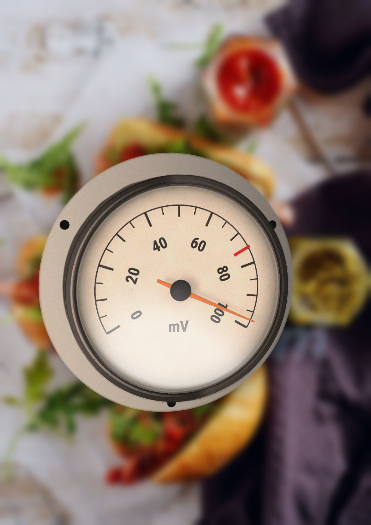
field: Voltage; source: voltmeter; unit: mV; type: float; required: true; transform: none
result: 97.5 mV
